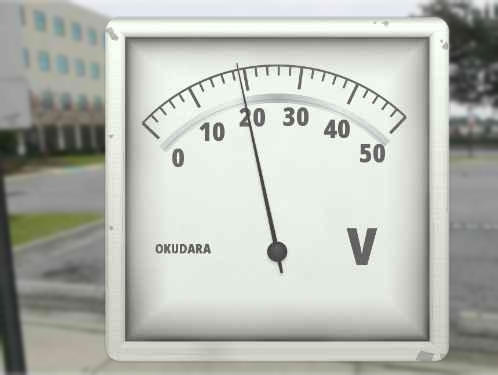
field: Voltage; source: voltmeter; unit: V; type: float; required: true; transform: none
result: 19 V
